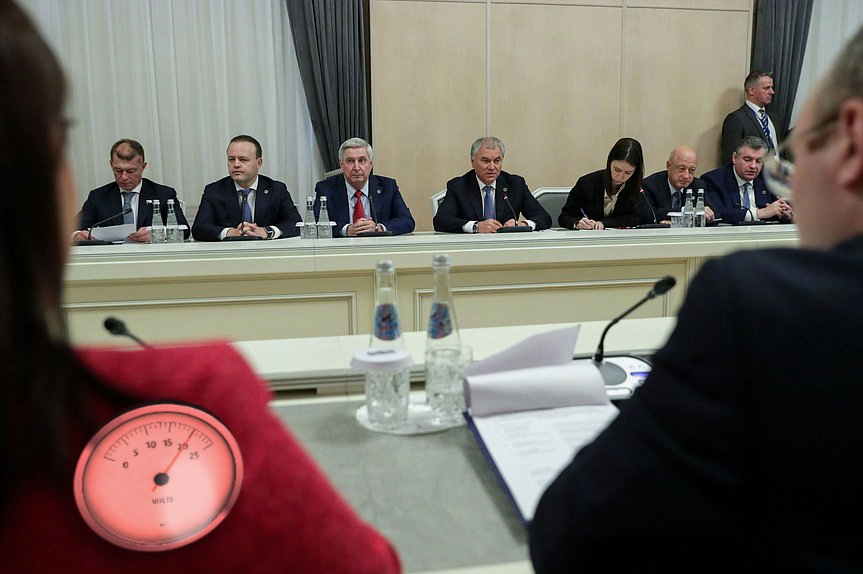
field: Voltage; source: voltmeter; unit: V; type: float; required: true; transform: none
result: 20 V
